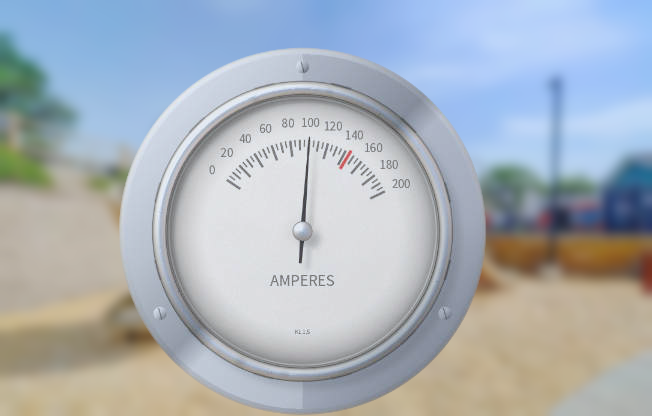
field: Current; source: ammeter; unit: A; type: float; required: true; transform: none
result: 100 A
